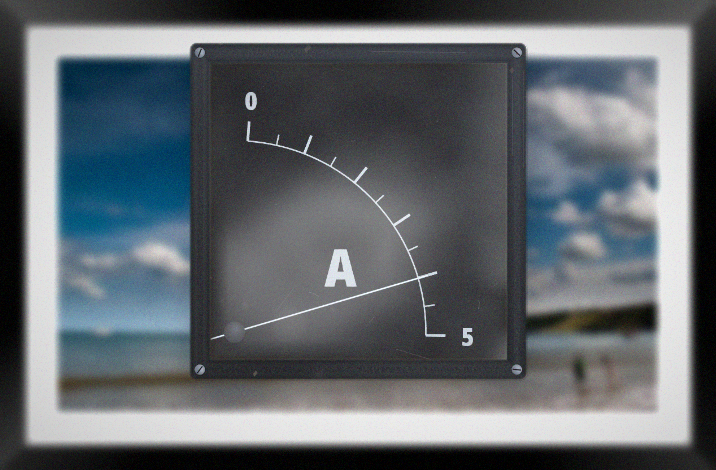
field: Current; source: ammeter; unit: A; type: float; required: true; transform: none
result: 4 A
